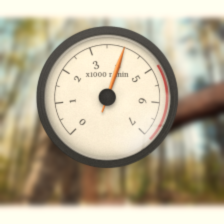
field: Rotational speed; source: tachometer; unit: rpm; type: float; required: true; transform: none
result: 4000 rpm
